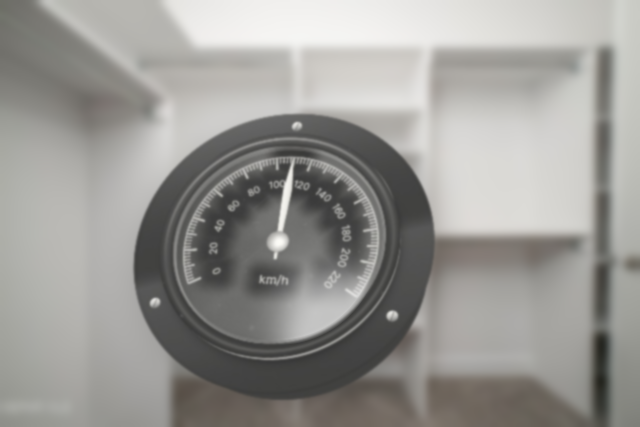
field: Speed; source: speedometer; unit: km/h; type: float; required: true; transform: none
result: 110 km/h
